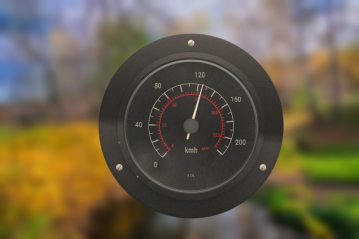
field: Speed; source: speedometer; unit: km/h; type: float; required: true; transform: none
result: 125 km/h
